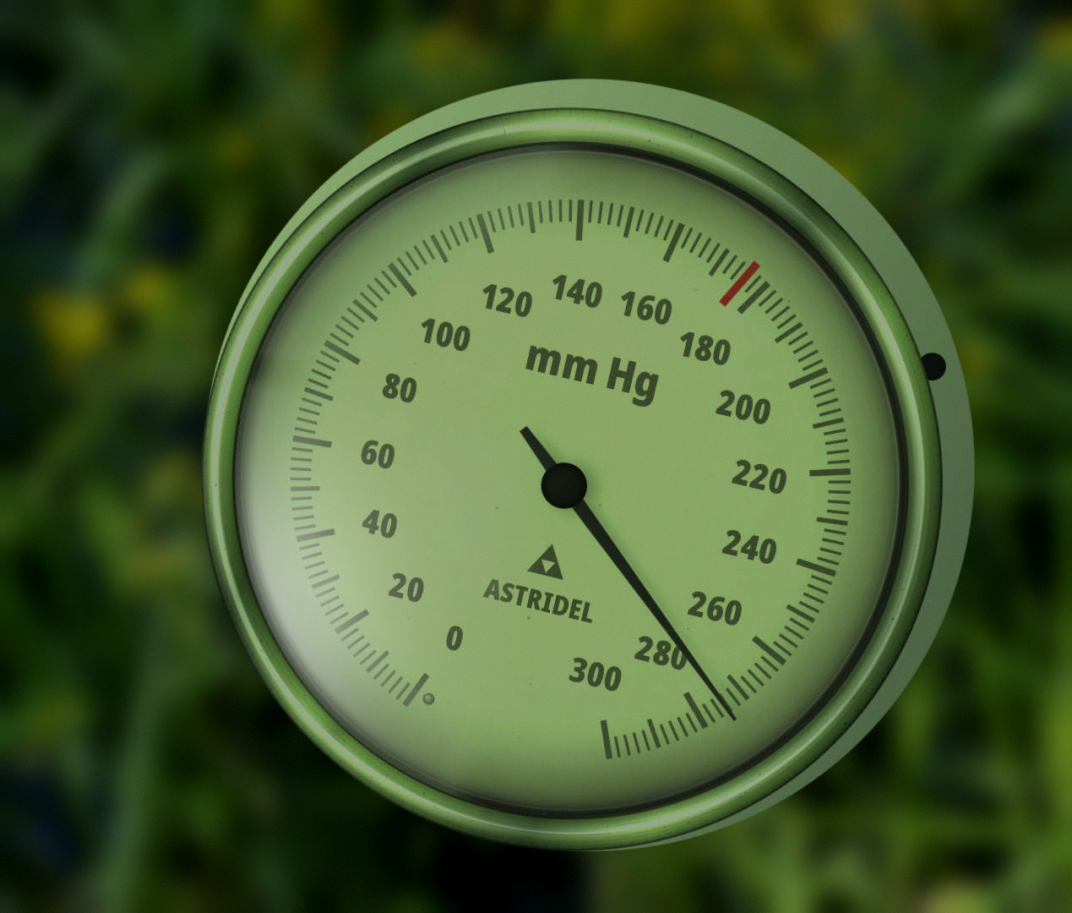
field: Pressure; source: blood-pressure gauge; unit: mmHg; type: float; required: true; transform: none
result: 274 mmHg
